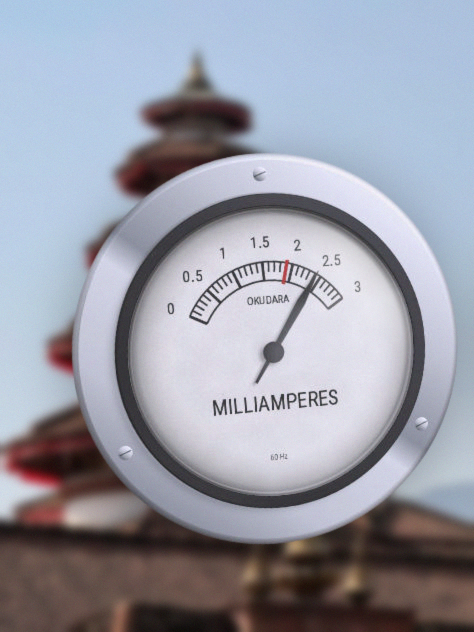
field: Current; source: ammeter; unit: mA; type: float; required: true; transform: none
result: 2.4 mA
